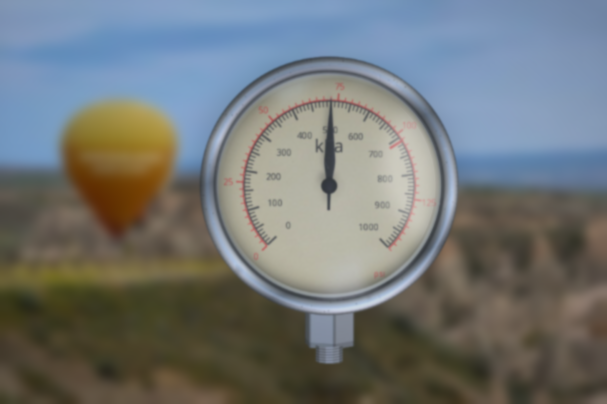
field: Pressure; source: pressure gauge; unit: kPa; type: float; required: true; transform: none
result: 500 kPa
